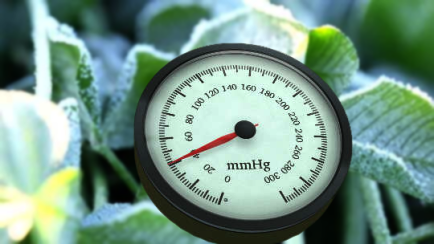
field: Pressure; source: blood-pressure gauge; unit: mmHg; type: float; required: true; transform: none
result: 40 mmHg
